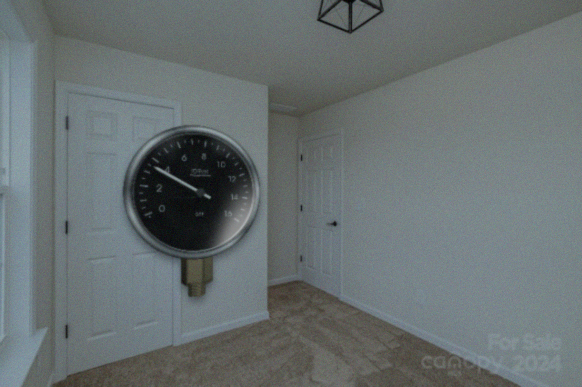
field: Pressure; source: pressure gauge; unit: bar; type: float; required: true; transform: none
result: 3.5 bar
